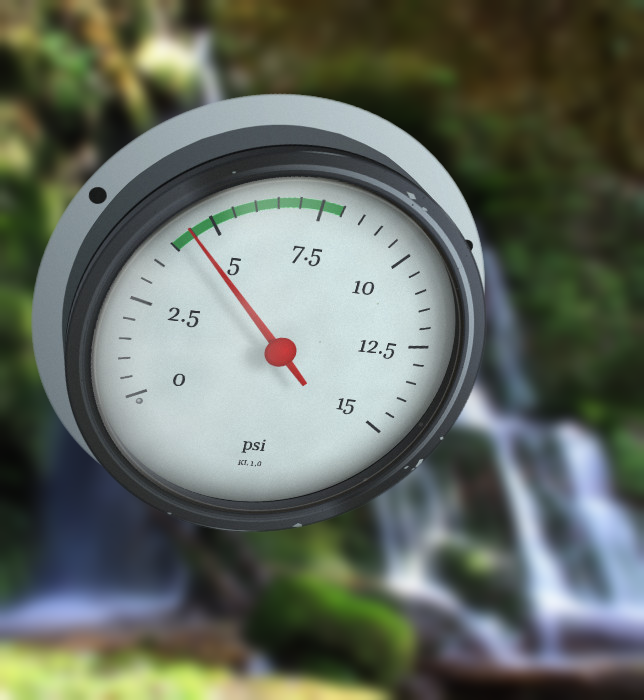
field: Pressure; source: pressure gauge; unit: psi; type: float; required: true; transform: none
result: 4.5 psi
